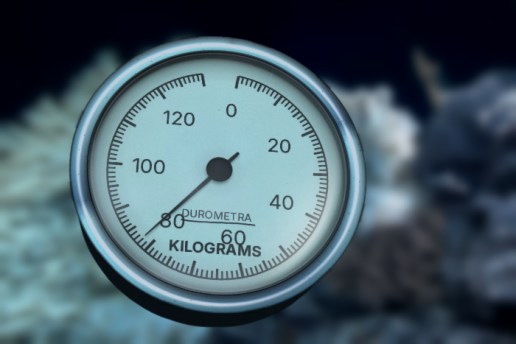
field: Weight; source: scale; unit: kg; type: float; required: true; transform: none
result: 82 kg
